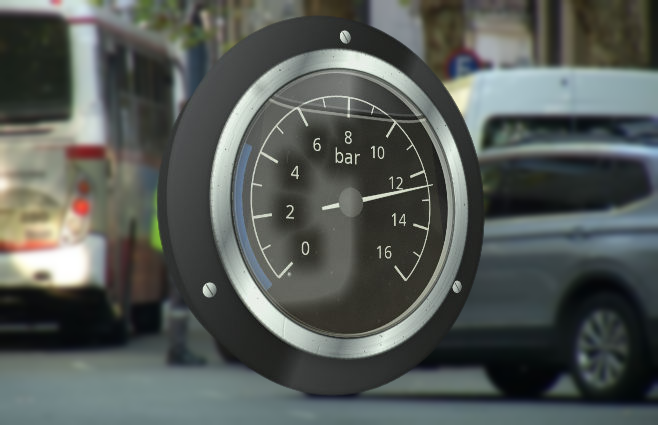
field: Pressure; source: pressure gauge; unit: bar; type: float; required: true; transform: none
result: 12.5 bar
